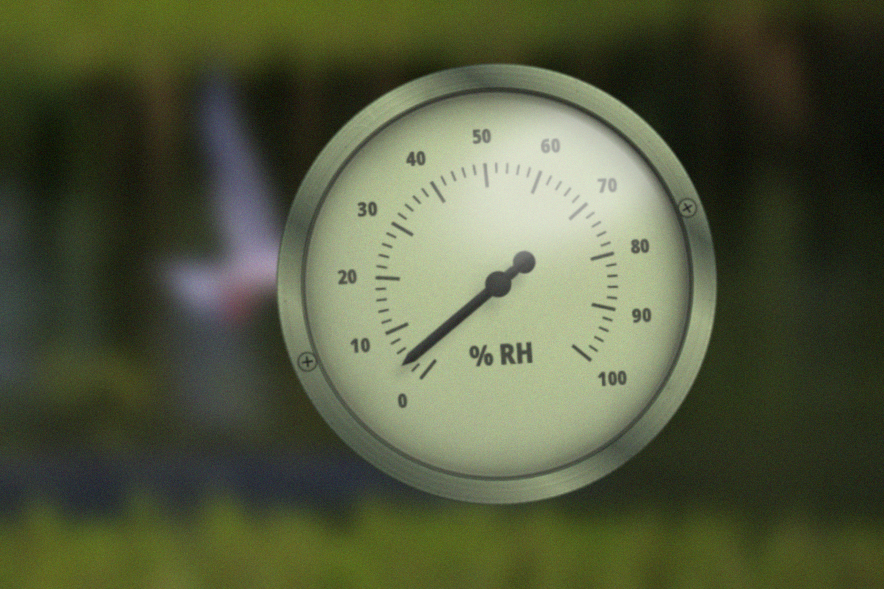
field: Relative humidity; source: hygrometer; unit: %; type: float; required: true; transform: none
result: 4 %
